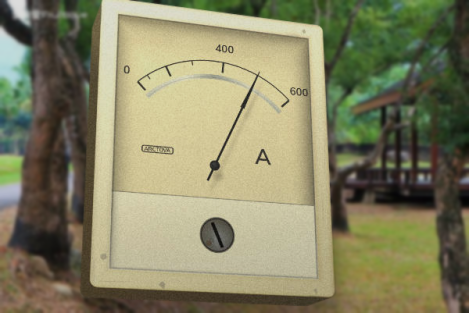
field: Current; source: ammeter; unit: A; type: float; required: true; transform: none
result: 500 A
